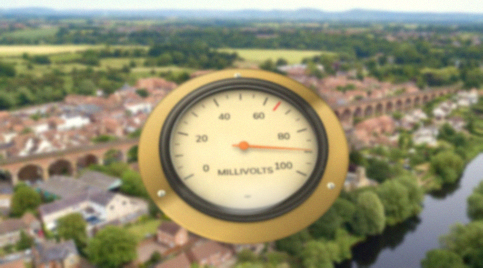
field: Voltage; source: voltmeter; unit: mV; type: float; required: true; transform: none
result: 90 mV
